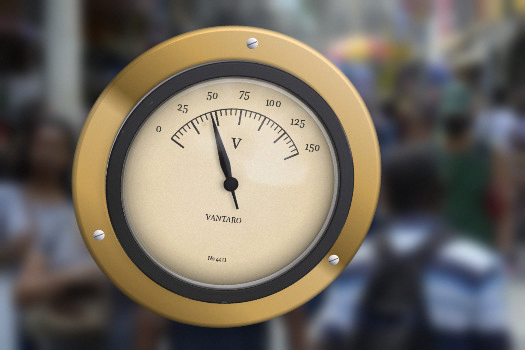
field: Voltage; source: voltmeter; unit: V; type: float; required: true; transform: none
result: 45 V
